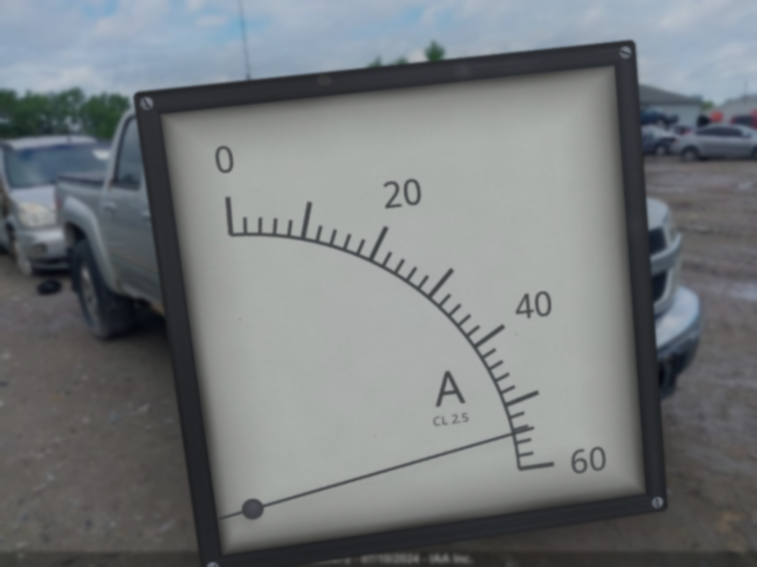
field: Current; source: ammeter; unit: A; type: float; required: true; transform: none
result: 54 A
